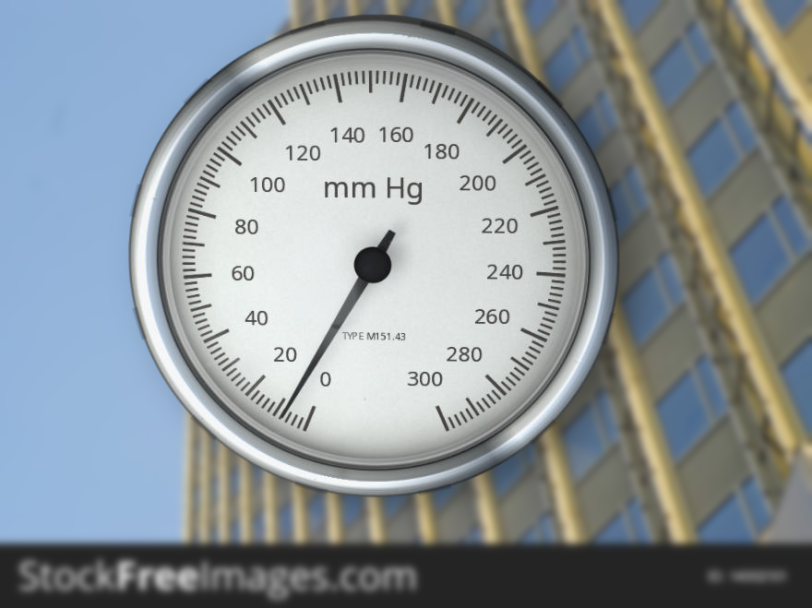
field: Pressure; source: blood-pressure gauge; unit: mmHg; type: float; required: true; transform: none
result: 8 mmHg
